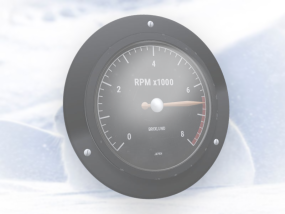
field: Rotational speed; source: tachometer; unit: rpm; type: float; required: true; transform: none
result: 6600 rpm
